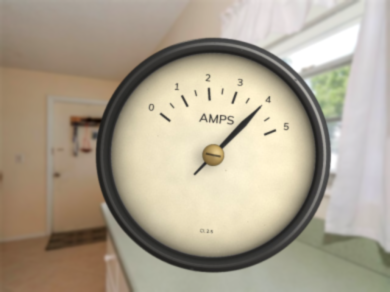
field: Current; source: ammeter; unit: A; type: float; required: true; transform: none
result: 4 A
